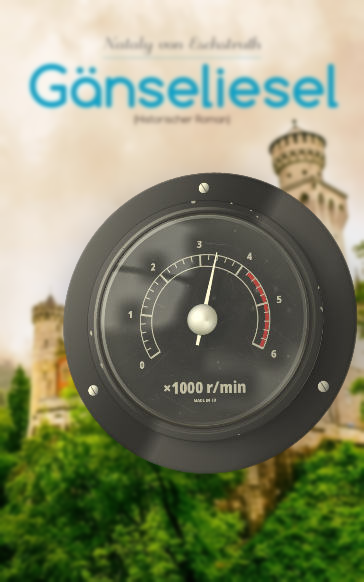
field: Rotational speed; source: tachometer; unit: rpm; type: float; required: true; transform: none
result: 3400 rpm
